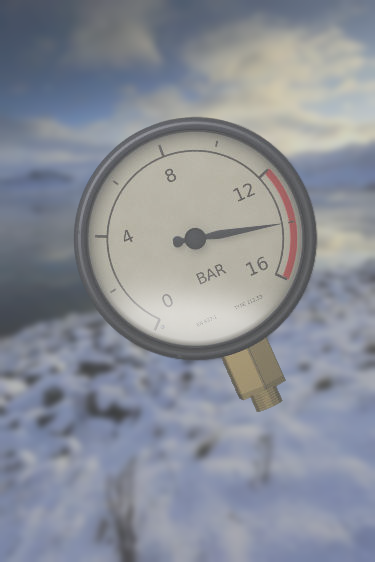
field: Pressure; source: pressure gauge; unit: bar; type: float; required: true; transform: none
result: 14 bar
